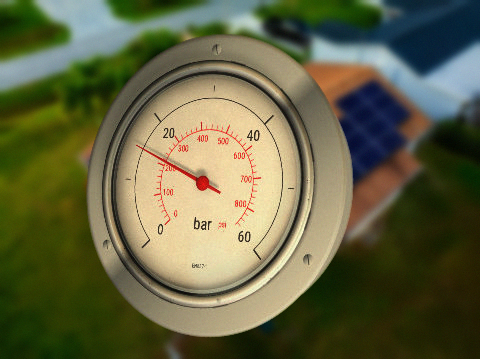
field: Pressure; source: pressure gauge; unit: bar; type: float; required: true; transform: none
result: 15 bar
